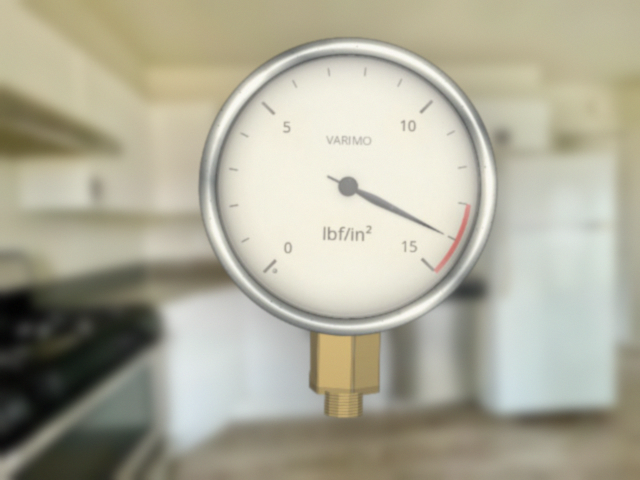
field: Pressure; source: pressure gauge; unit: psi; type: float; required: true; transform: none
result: 14 psi
